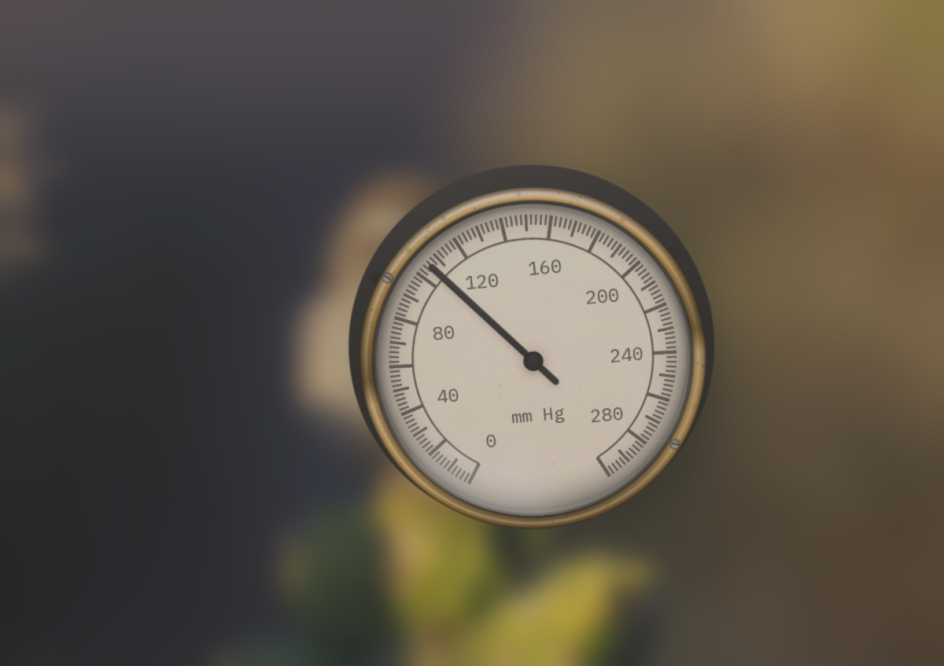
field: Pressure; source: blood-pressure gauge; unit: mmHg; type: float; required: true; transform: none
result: 106 mmHg
